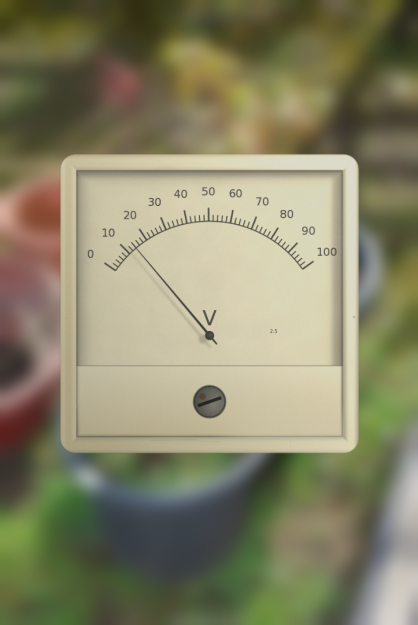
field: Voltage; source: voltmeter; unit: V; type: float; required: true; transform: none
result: 14 V
